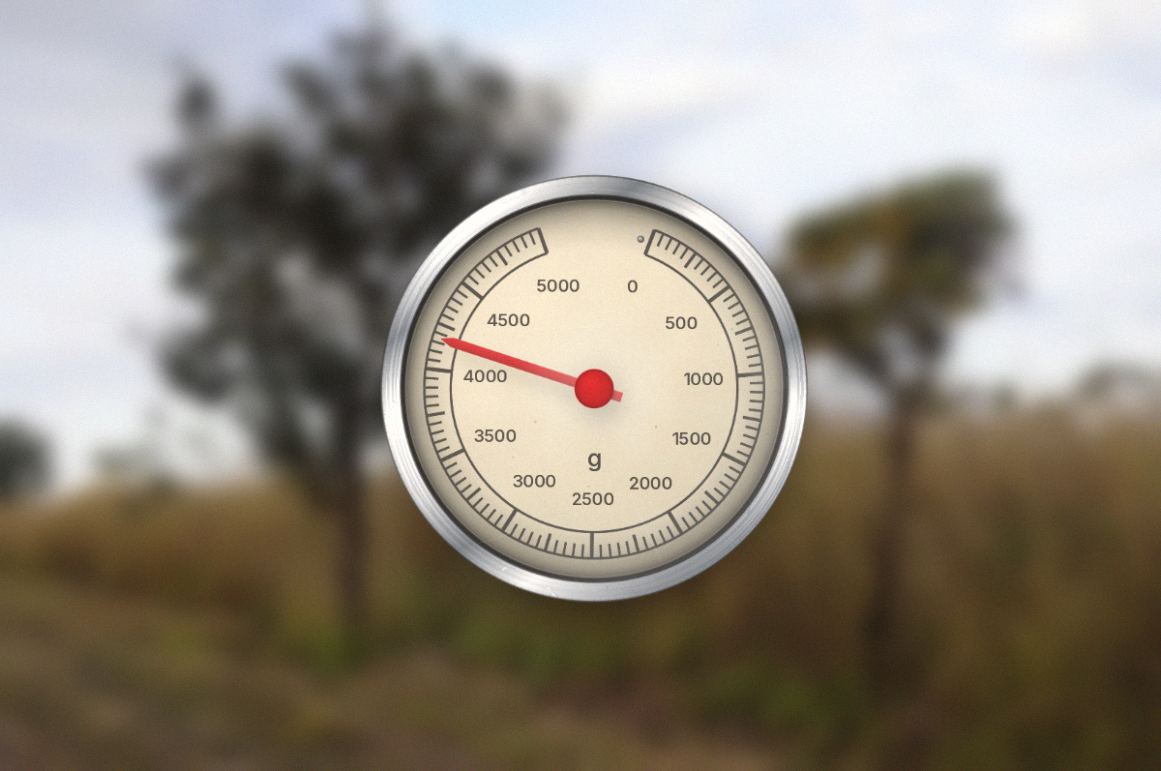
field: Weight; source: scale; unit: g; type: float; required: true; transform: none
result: 4175 g
